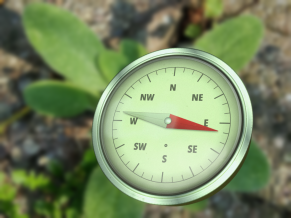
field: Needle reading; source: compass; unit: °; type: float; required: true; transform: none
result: 100 °
